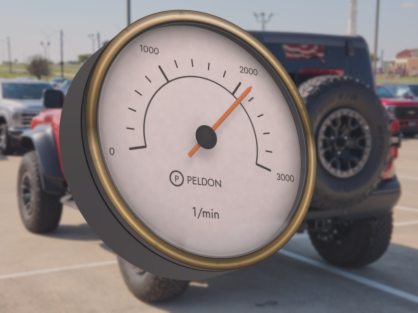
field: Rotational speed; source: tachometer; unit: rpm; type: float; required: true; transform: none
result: 2100 rpm
